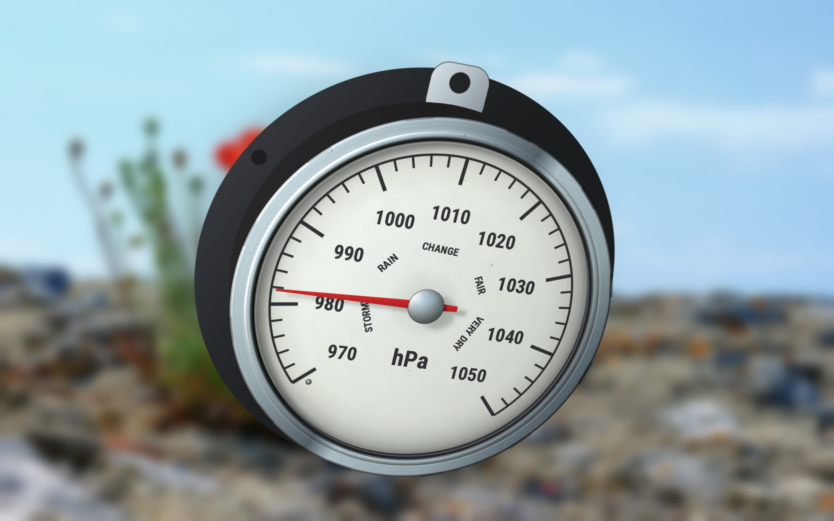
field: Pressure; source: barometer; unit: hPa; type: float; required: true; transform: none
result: 982 hPa
